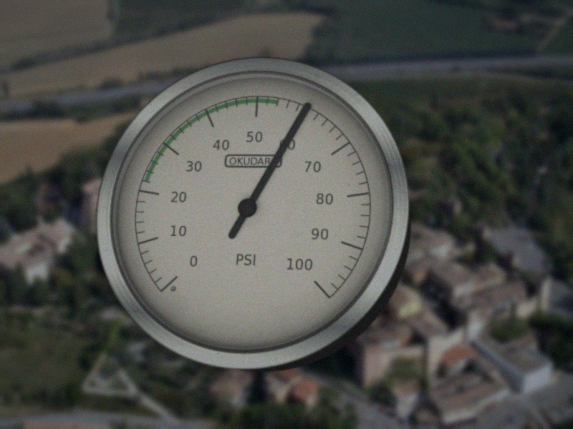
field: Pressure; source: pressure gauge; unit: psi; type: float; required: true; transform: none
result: 60 psi
